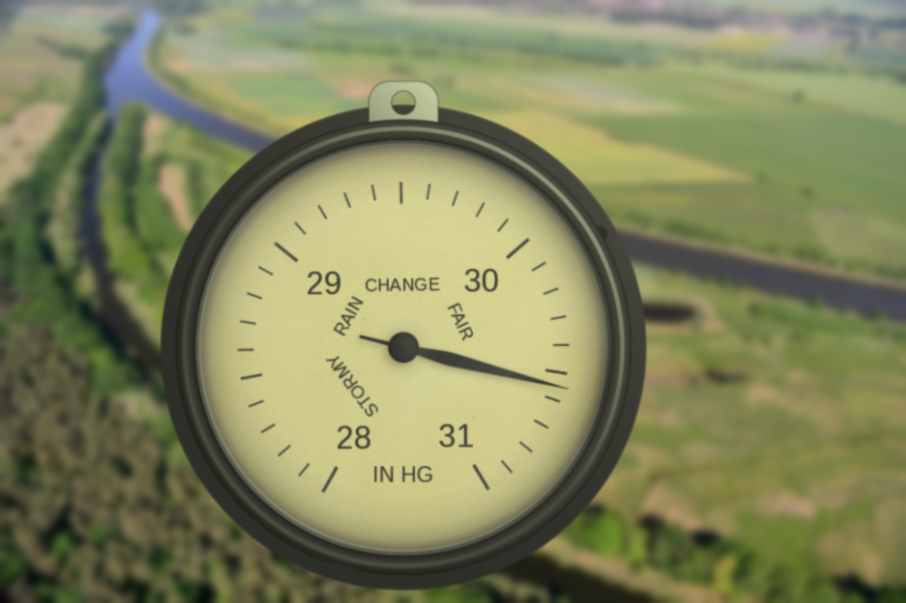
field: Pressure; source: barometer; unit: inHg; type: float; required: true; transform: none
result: 30.55 inHg
